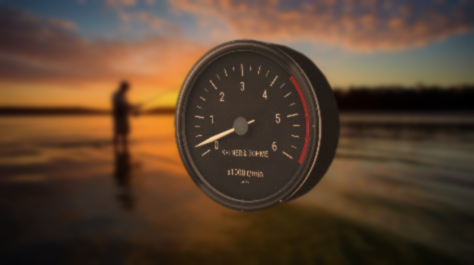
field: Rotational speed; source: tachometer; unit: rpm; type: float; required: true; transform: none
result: 250 rpm
